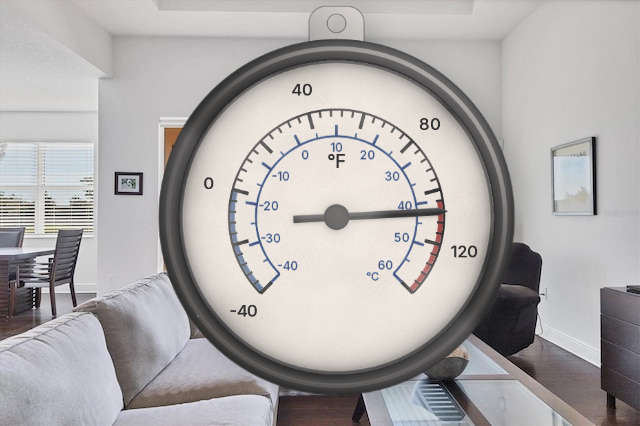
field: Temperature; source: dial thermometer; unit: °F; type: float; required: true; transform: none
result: 108 °F
